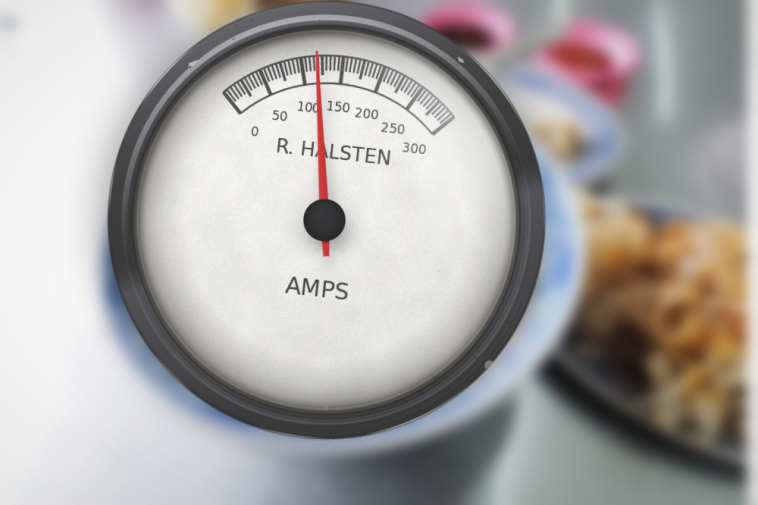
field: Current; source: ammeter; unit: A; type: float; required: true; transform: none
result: 120 A
